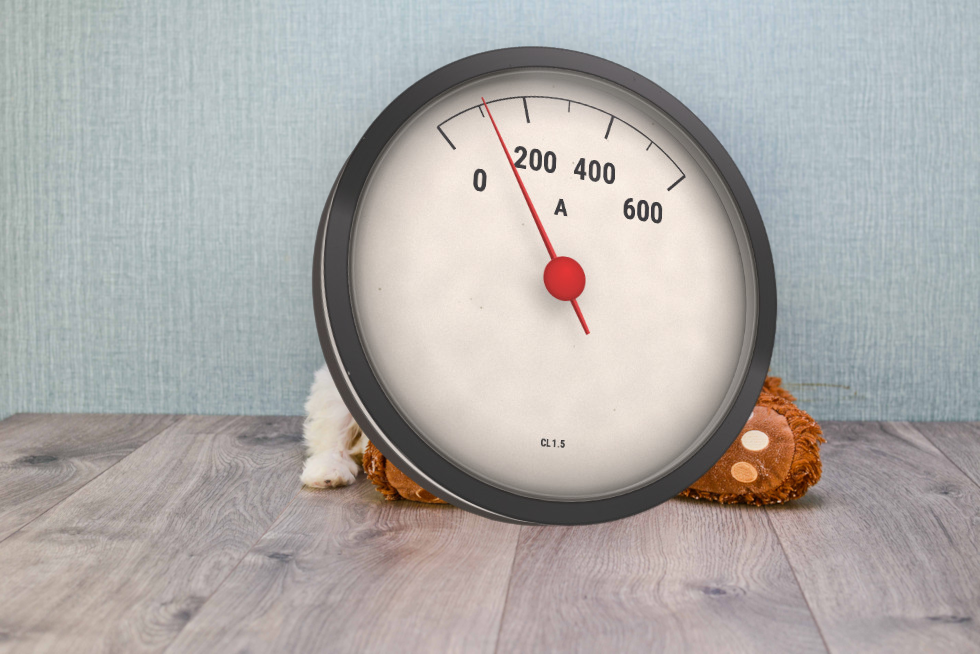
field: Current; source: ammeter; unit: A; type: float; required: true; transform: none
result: 100 A
